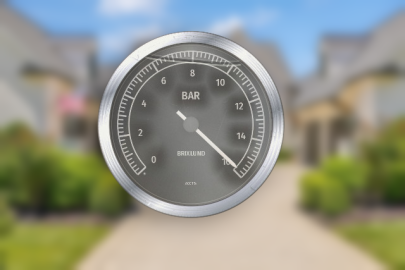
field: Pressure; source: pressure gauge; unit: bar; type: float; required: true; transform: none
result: 15.8 bar
